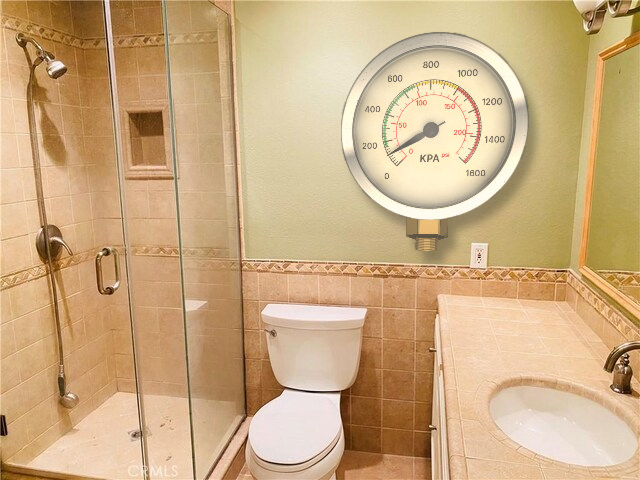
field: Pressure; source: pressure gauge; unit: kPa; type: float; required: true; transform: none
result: 100 kPa
